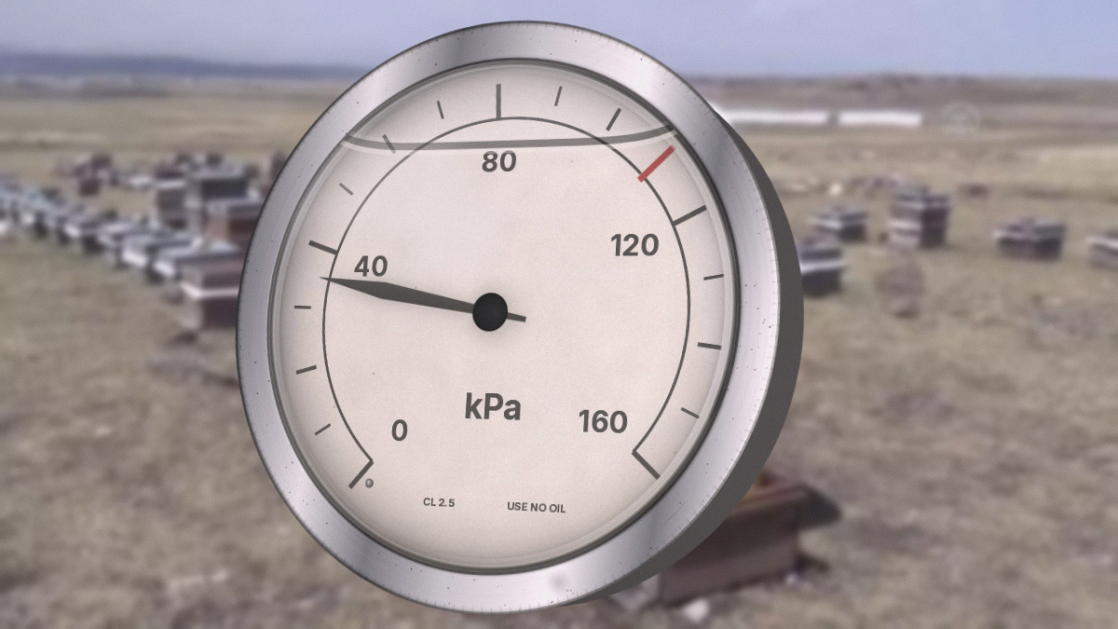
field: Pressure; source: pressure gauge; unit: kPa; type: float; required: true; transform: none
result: 35 kPa
